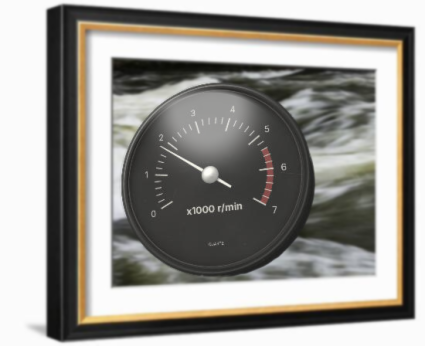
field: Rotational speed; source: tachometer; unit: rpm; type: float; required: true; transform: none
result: 1800 rpm
